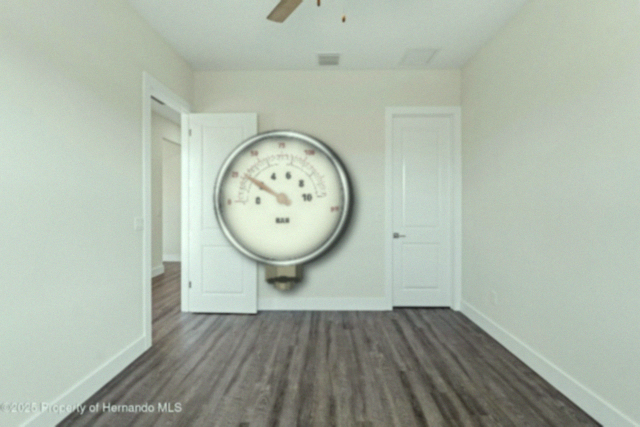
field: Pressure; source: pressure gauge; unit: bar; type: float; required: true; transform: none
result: 2 bar
